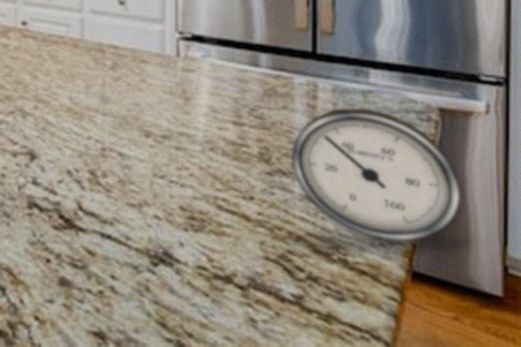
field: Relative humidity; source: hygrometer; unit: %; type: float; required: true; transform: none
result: 35 %
